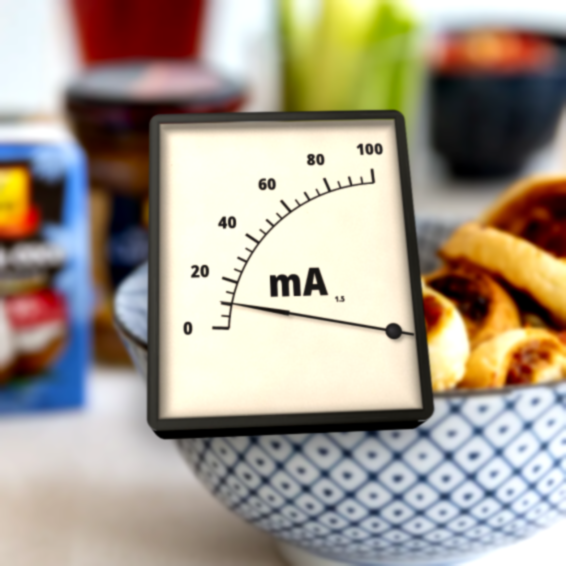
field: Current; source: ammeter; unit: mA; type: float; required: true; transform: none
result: 10 mA
